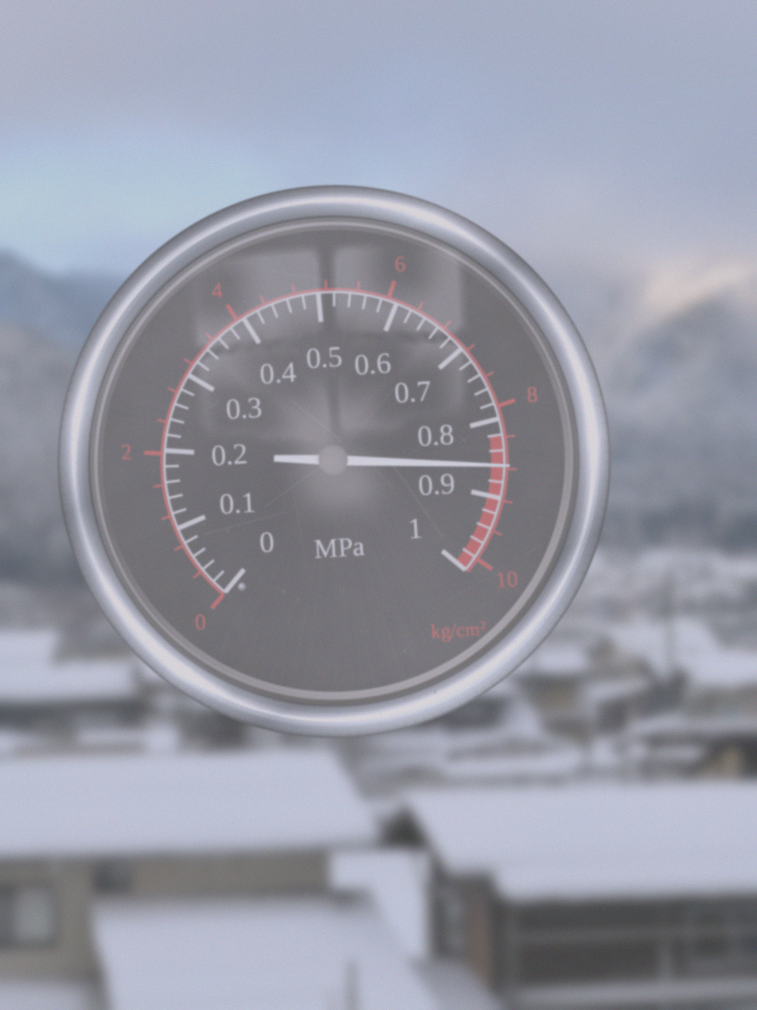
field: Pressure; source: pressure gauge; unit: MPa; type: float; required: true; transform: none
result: 0.86 MPa
